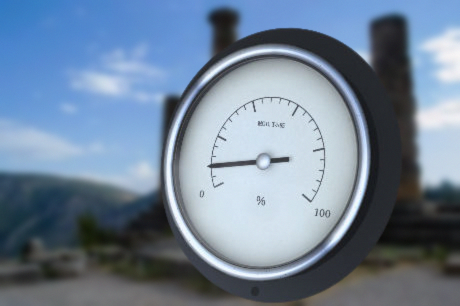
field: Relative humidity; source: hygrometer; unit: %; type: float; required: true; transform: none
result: 8 %
